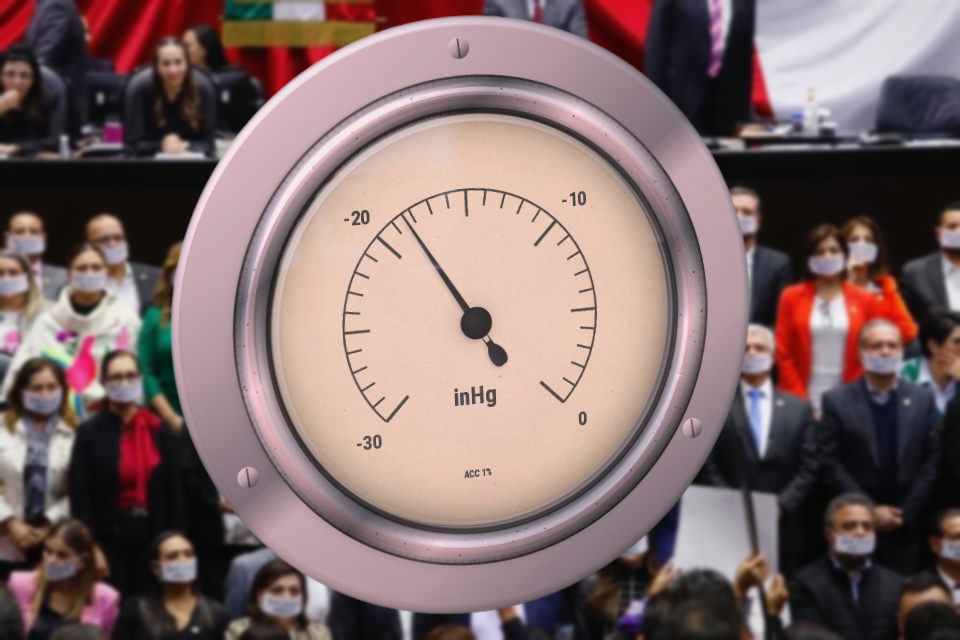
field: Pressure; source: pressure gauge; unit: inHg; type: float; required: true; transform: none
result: -18.5 inHg
